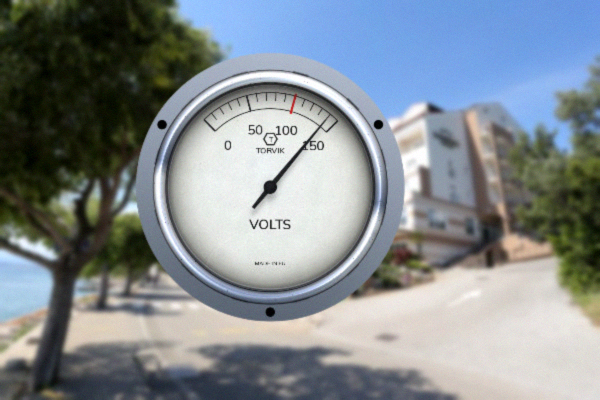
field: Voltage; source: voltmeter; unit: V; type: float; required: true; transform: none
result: 140 V
